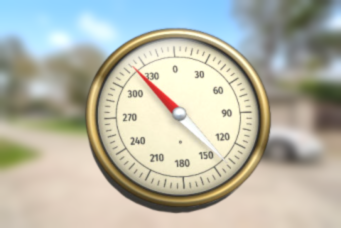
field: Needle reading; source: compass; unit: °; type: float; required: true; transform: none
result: 320 °
